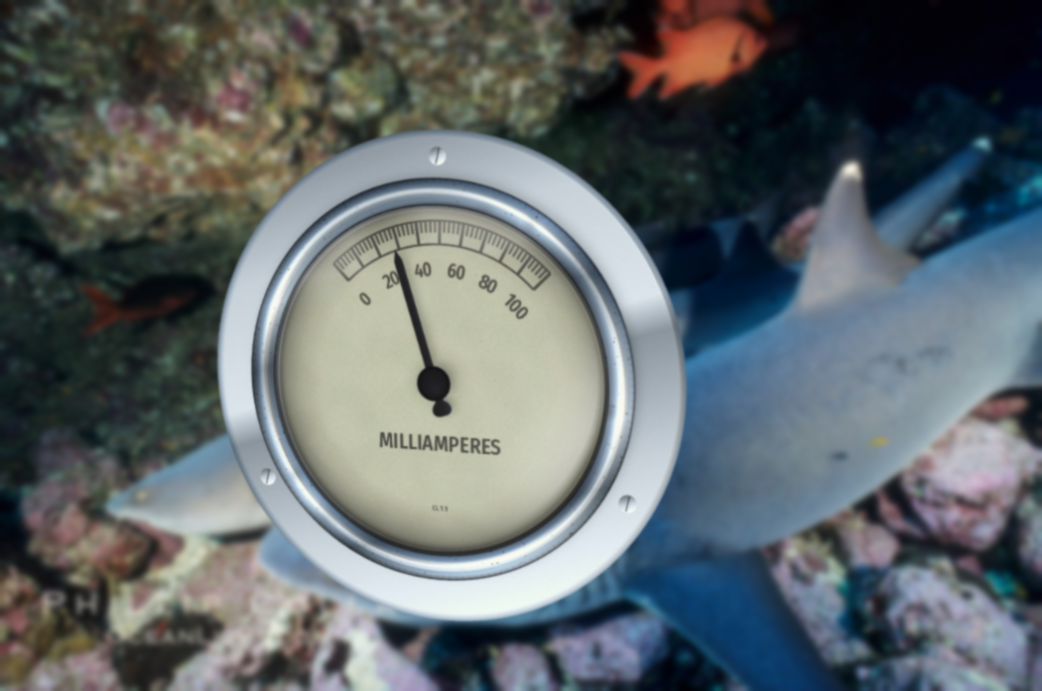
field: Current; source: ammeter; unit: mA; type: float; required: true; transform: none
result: 30 mA
